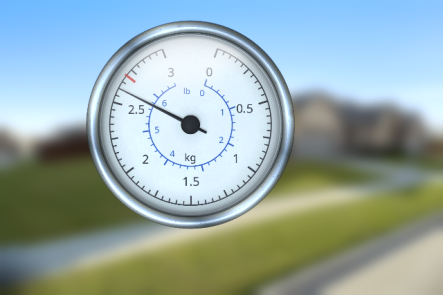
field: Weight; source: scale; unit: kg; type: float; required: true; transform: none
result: 2.6 kg
